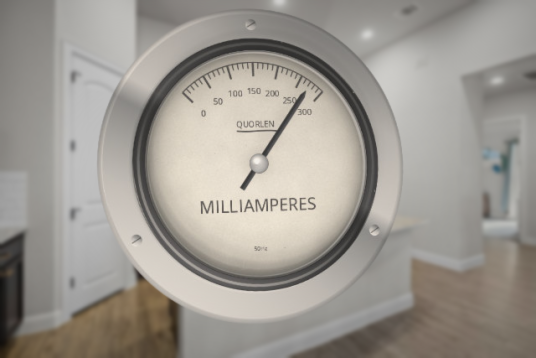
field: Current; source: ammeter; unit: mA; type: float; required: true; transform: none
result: 270 mA
